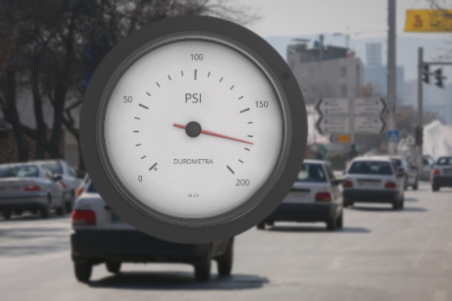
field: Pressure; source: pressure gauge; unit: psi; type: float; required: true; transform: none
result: 175 psi
